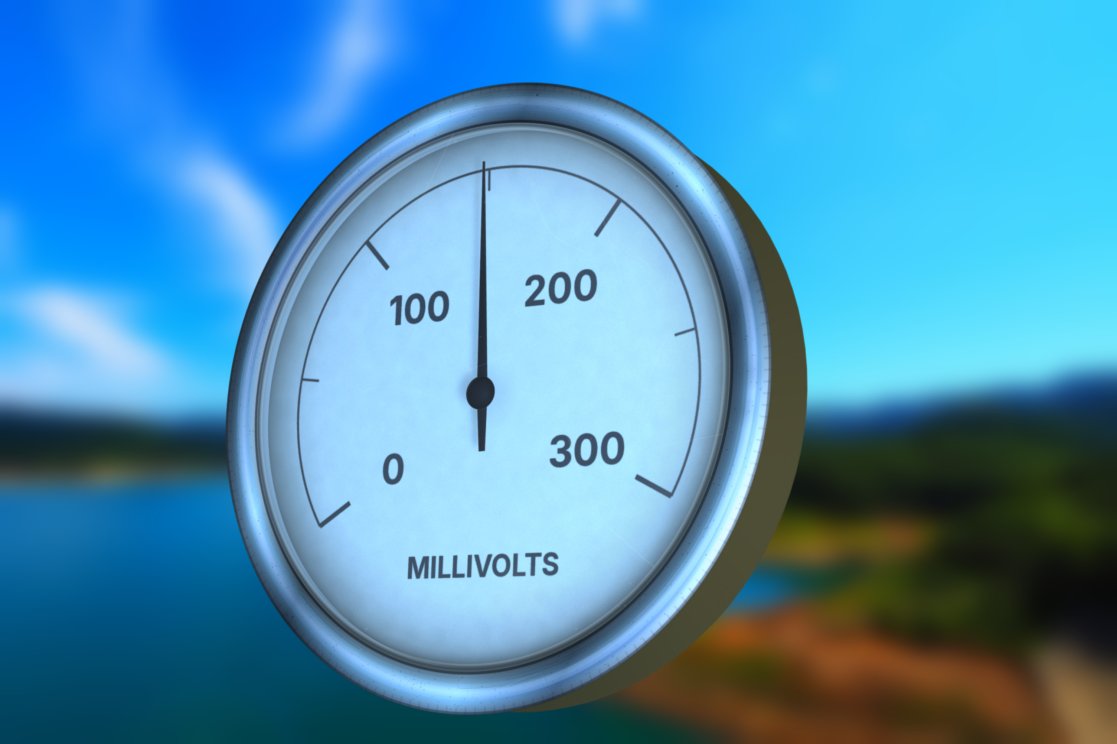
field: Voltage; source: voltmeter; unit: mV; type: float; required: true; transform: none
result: 150 mV
